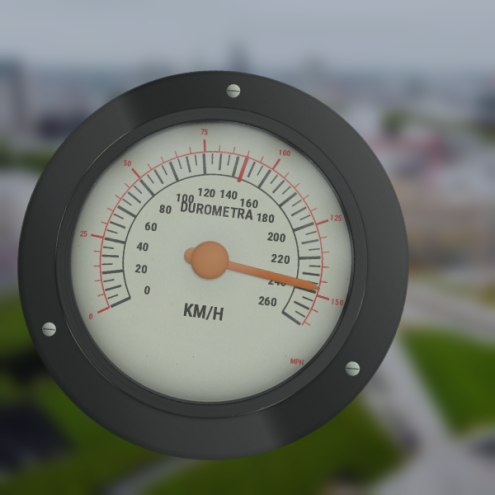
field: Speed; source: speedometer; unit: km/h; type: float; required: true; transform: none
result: 237.5 km/h
